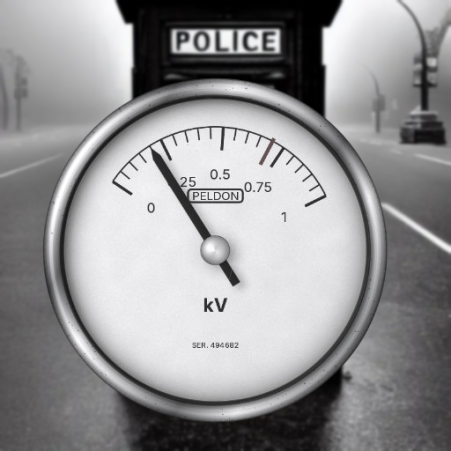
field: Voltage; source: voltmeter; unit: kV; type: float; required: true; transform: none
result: 0.2 kV
